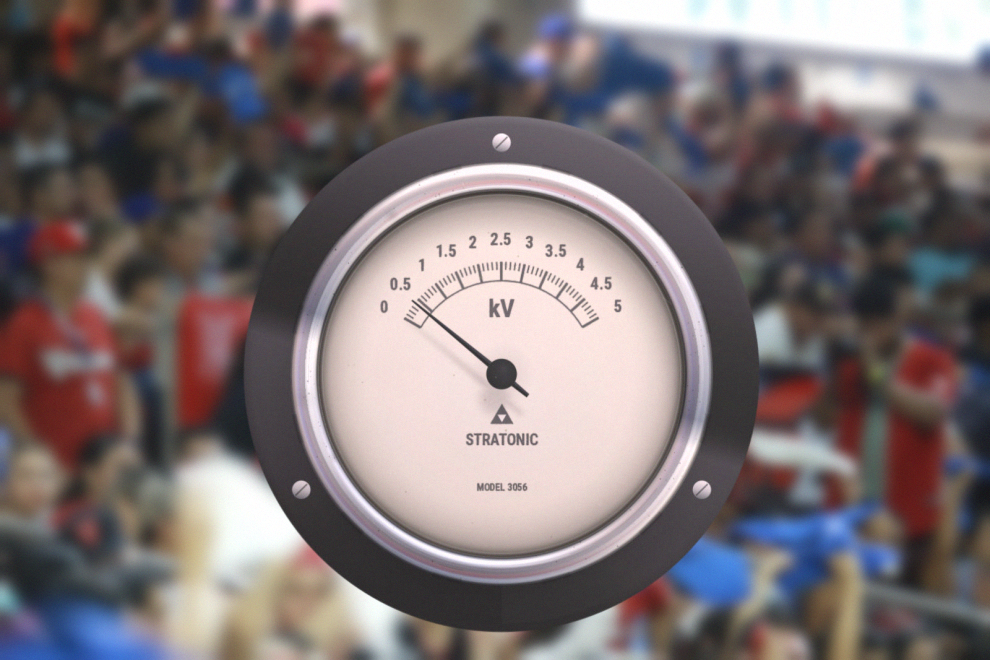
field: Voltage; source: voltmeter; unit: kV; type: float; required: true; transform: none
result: 0.4 kV
